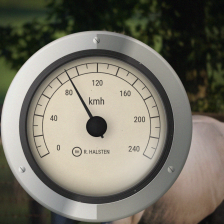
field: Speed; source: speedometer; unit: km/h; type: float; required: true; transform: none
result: 90 km/h
